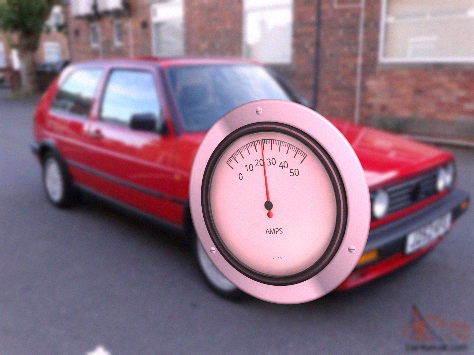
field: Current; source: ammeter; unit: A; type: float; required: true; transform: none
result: 25 A
